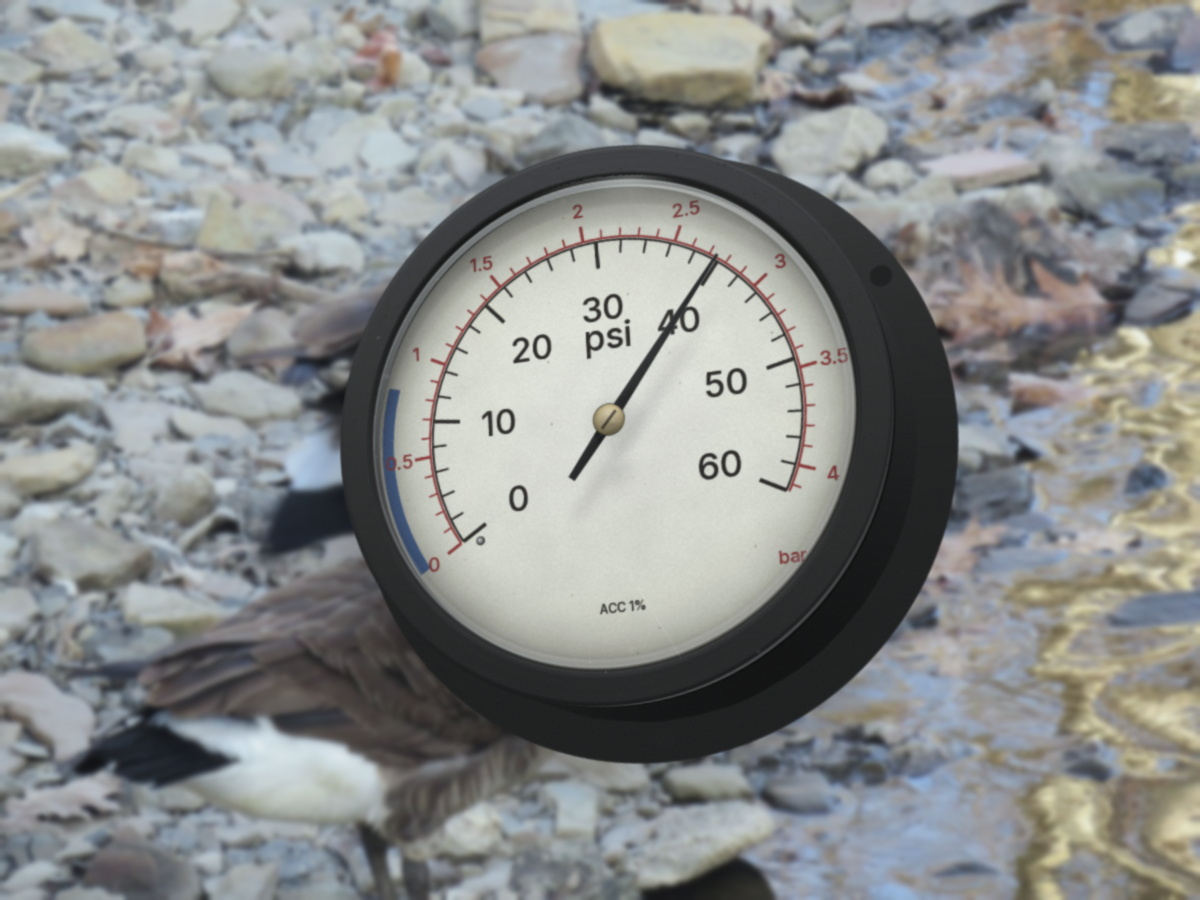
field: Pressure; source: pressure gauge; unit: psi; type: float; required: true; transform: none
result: 40 psi
